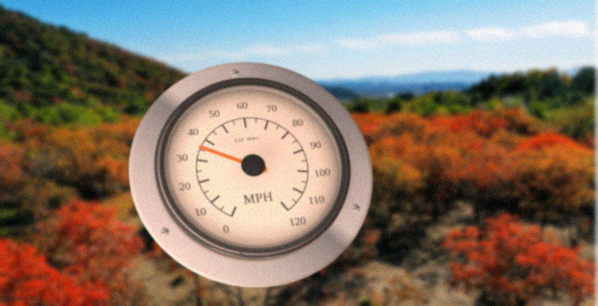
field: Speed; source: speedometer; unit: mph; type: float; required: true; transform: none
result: 35 mph
